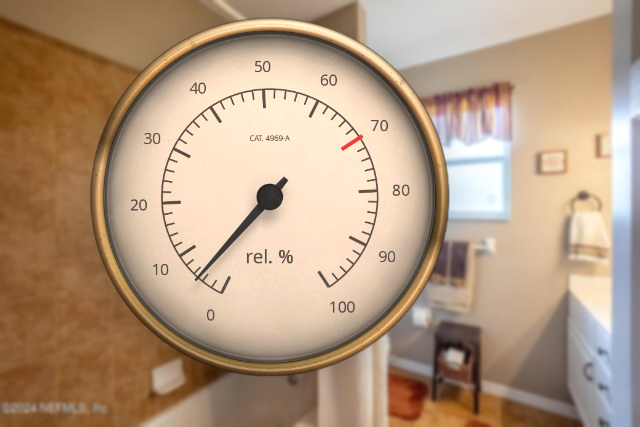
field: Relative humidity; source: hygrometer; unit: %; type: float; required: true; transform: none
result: 5 %
